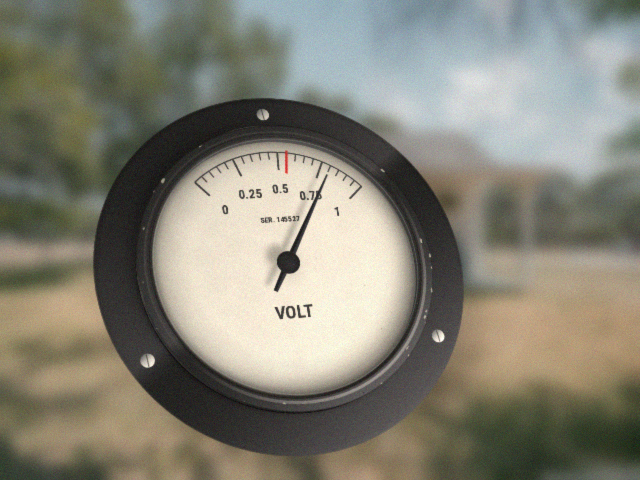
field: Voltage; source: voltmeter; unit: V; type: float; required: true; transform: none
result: 0.8 V
